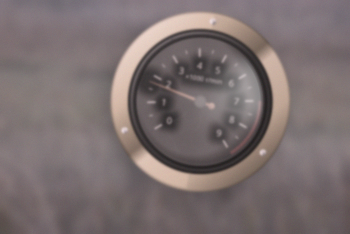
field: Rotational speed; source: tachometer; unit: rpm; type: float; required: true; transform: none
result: 1750 rpm
